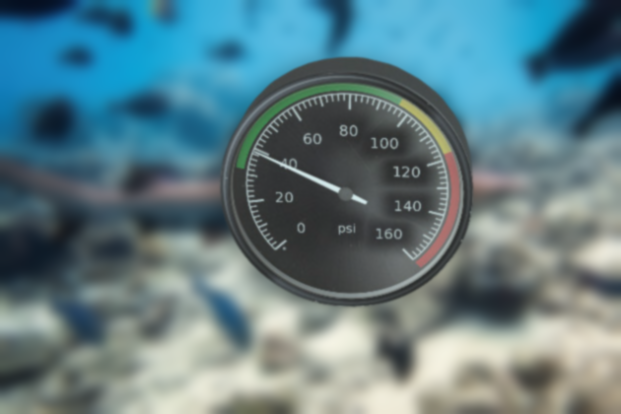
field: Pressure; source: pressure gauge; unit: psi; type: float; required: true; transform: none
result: 40 psi
